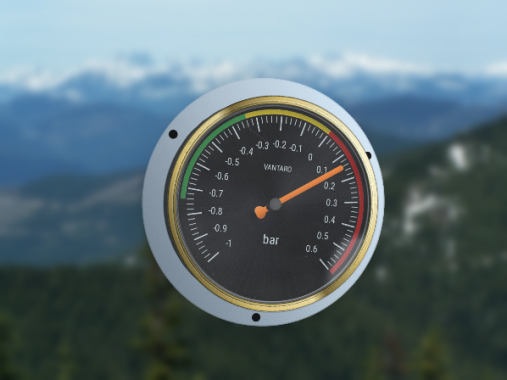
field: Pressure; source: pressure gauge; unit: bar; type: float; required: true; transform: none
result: 0.14 bar
